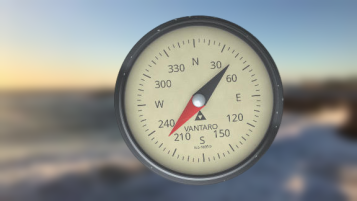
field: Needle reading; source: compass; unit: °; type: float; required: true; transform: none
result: 225 °
